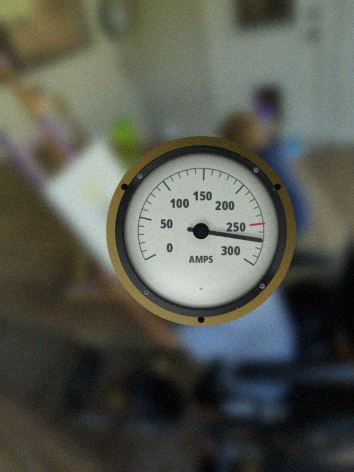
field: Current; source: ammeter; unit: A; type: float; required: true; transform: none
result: 270 A
